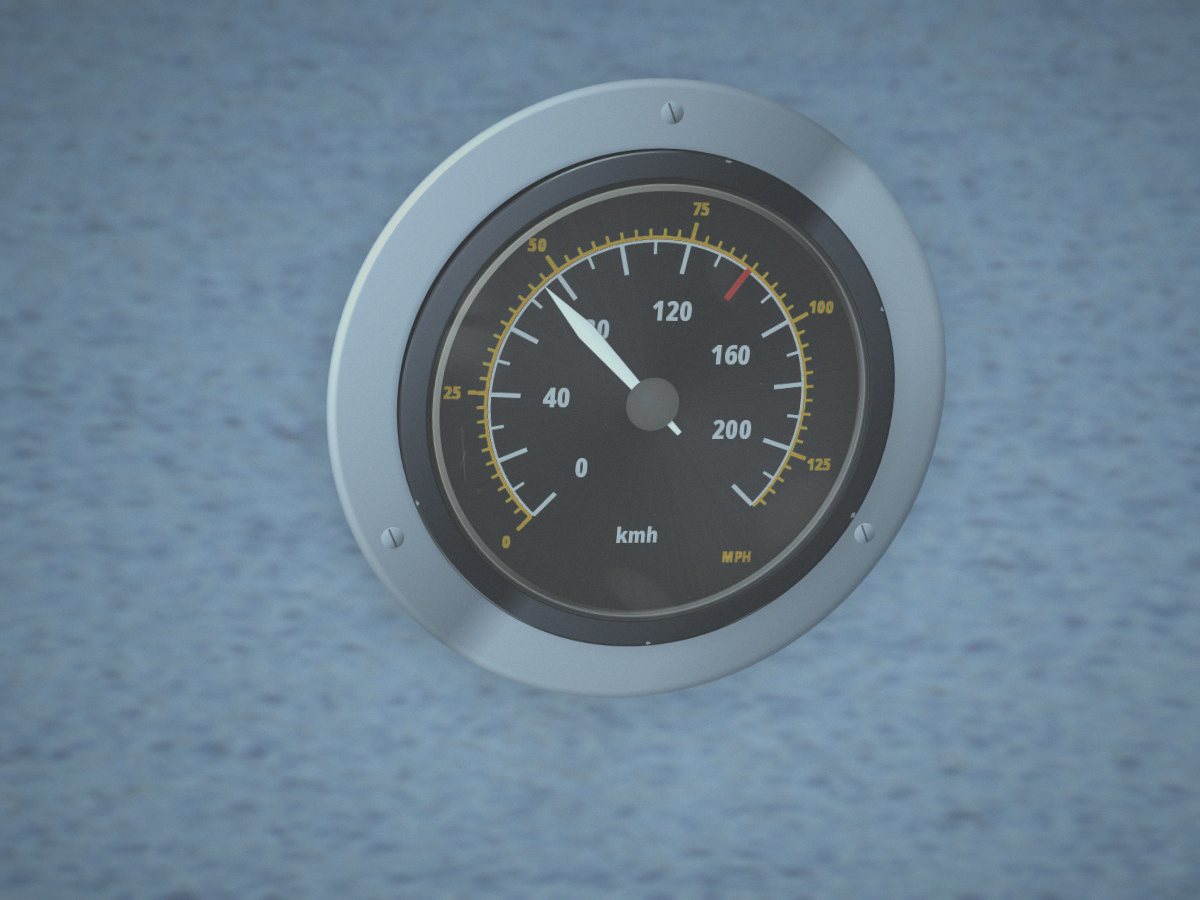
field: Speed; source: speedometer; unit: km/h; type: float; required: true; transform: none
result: 75 km/h
